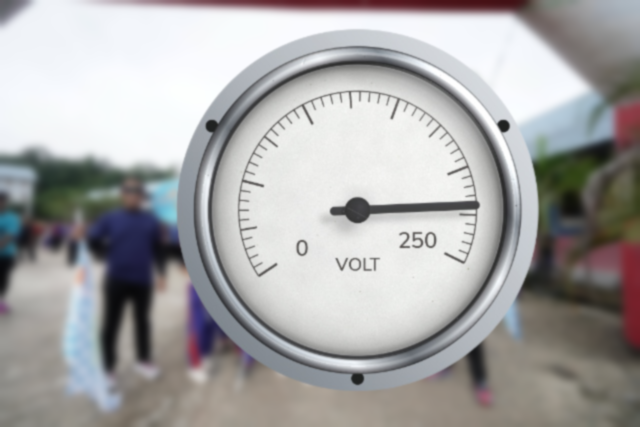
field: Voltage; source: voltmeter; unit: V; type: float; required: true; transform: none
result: 220 V
